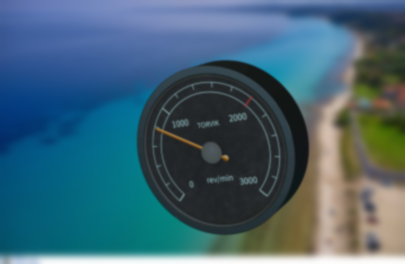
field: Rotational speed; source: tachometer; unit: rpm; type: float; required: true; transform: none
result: 800 rpm
